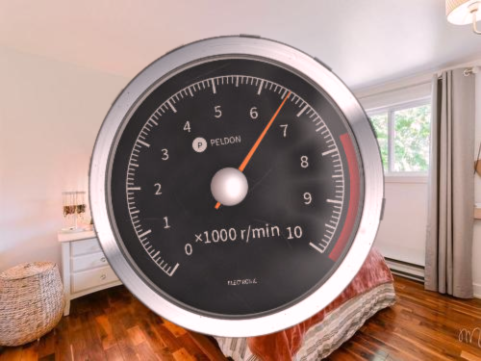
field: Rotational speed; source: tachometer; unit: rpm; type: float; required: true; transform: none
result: 6600 rpm
